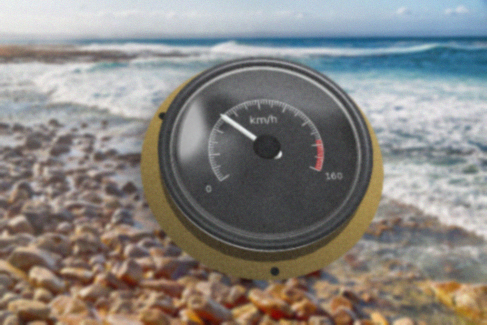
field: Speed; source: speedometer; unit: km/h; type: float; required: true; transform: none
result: 50 km/h
